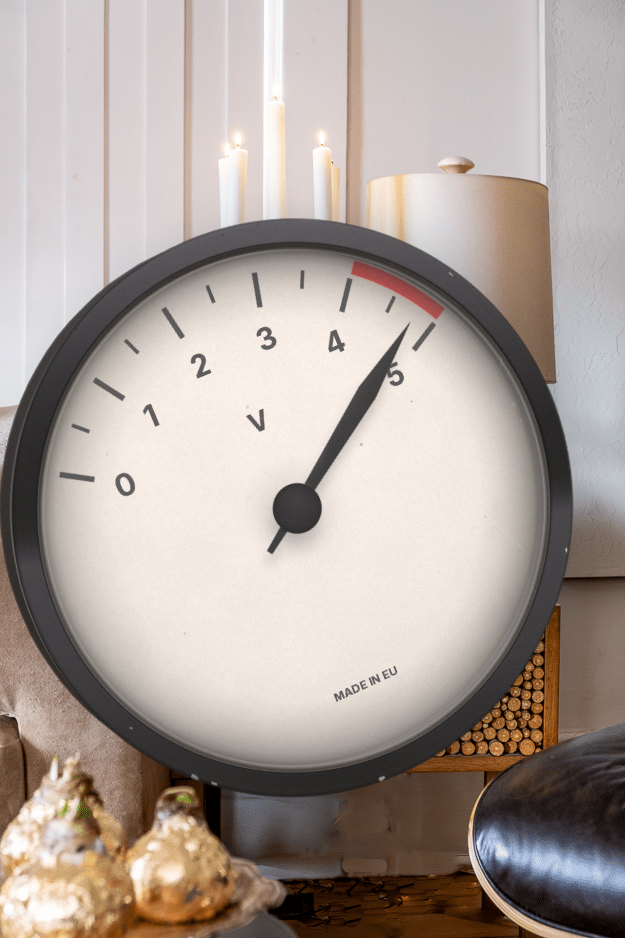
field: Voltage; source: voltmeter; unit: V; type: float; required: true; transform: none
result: 4.75 V
